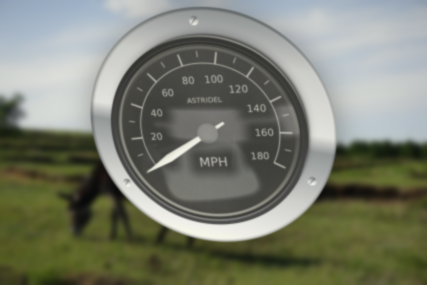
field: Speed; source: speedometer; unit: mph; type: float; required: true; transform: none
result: 0 mph
